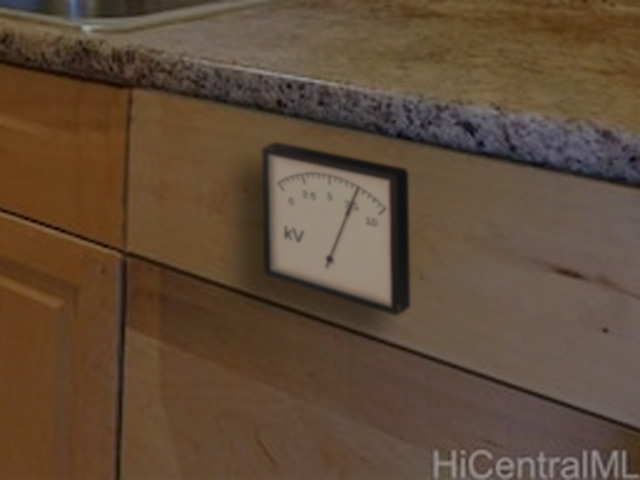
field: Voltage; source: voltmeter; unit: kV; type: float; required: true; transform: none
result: 7.5 kV
